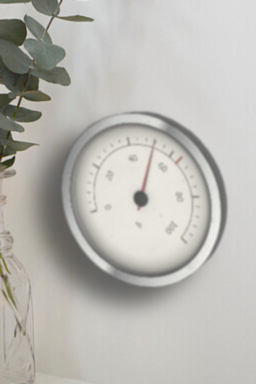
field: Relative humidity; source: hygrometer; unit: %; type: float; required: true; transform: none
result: 52 %
